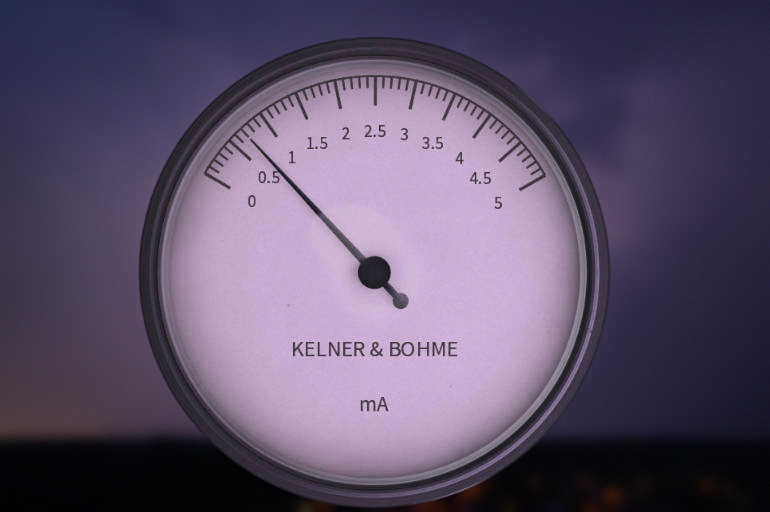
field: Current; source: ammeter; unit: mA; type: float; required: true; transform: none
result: 0.7 mA
